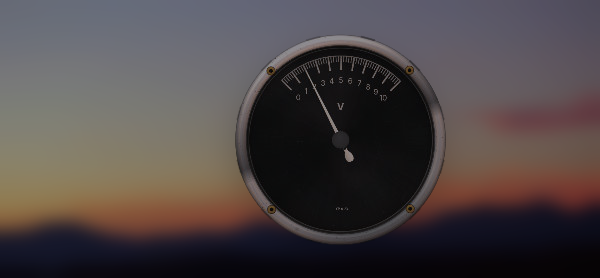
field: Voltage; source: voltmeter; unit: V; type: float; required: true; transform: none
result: 2 V
